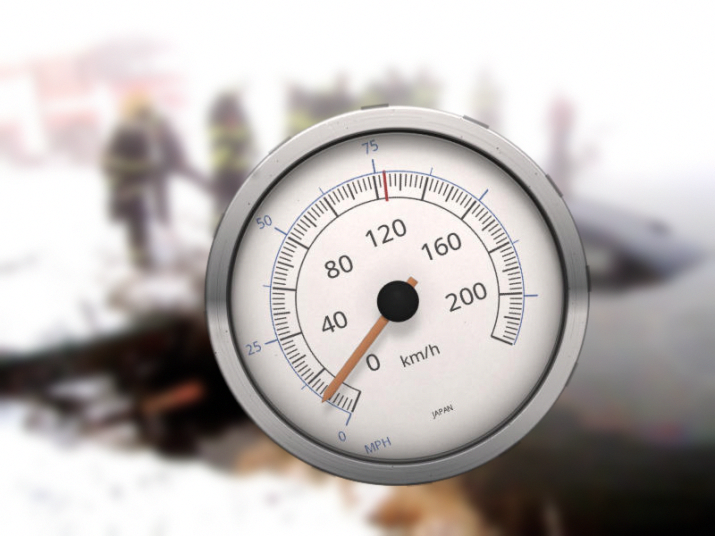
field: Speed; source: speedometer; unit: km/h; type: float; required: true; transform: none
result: 12 km/h
